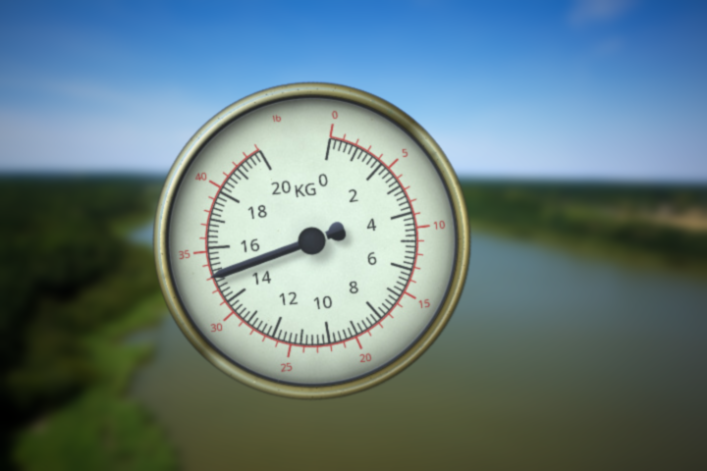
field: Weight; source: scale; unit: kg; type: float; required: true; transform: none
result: 15 kg
